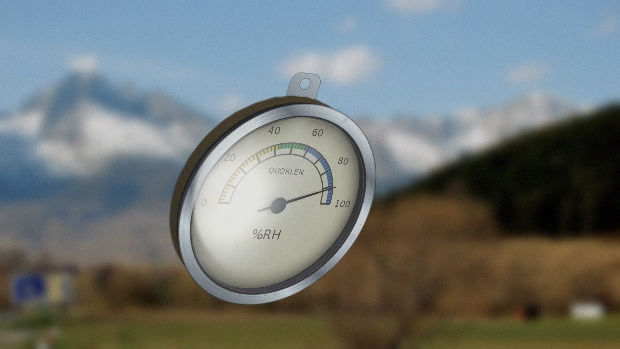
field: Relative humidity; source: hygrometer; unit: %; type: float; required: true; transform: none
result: 90 %
